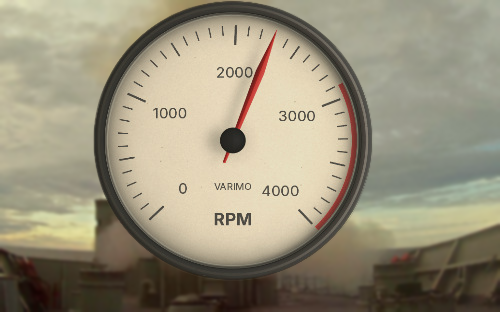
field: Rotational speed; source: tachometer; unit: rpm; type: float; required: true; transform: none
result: 2300 rpm
